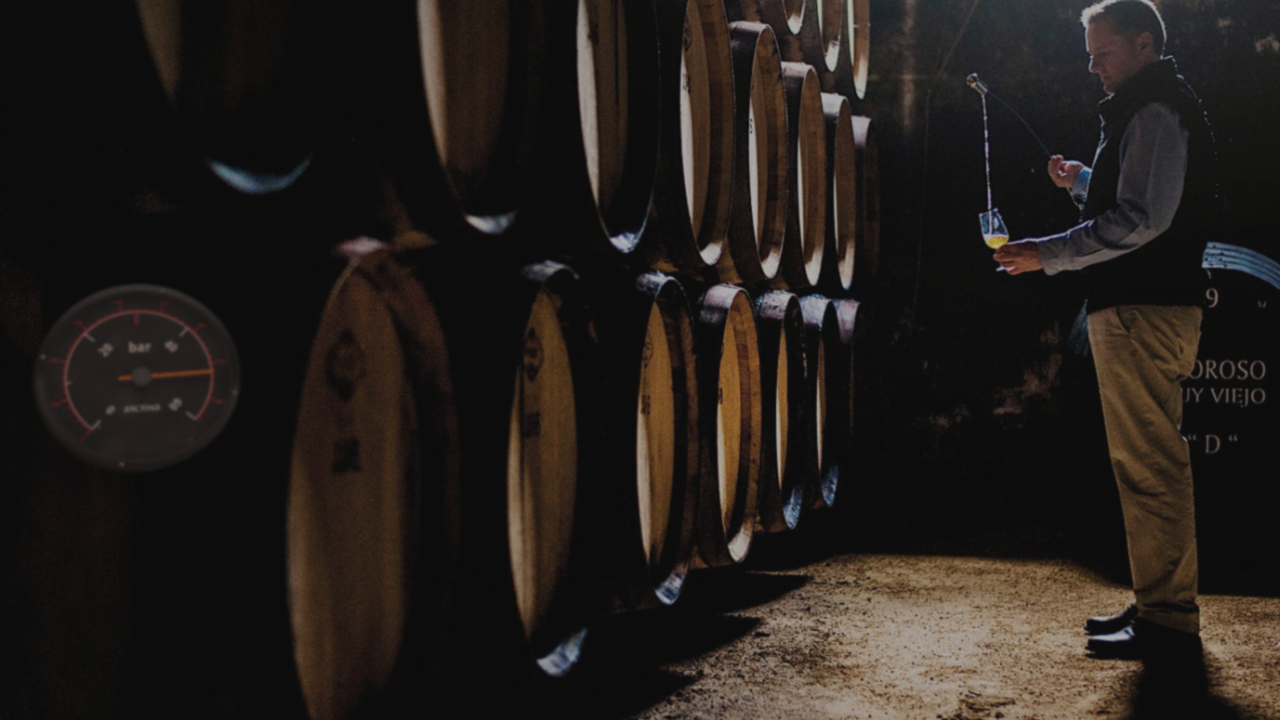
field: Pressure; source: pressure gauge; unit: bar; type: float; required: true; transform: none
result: 50 bar
